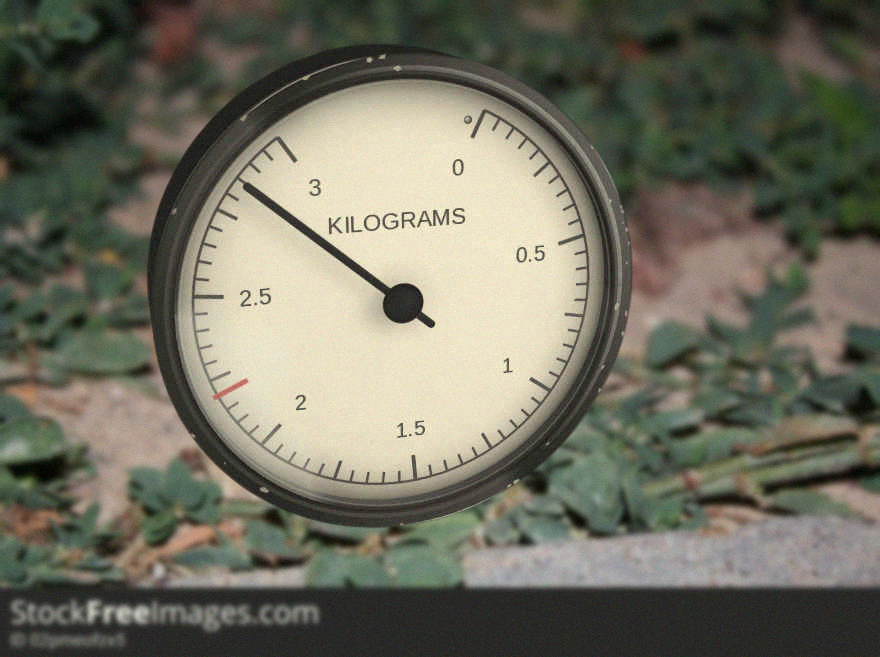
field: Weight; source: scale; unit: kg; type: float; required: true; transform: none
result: 2.85 kg
